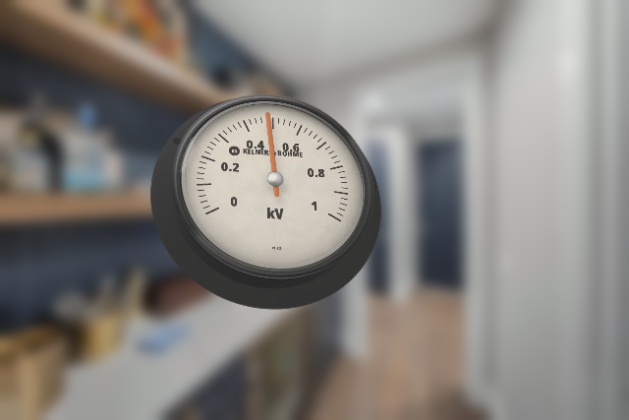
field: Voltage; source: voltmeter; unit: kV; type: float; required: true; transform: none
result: 0.48 kV
